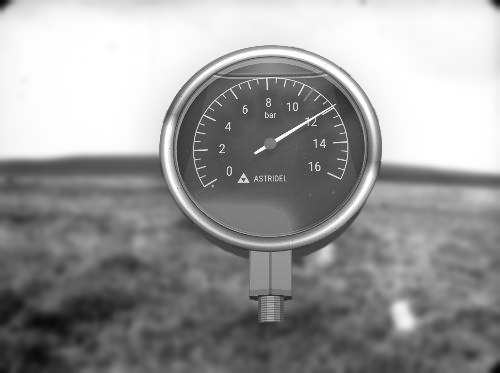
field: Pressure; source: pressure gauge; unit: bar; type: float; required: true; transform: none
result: 12 bar
